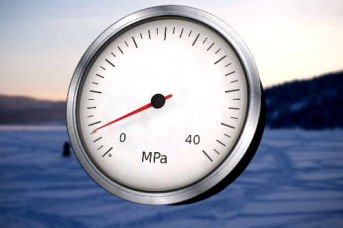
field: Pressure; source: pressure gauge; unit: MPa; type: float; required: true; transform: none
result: 3 MPa
